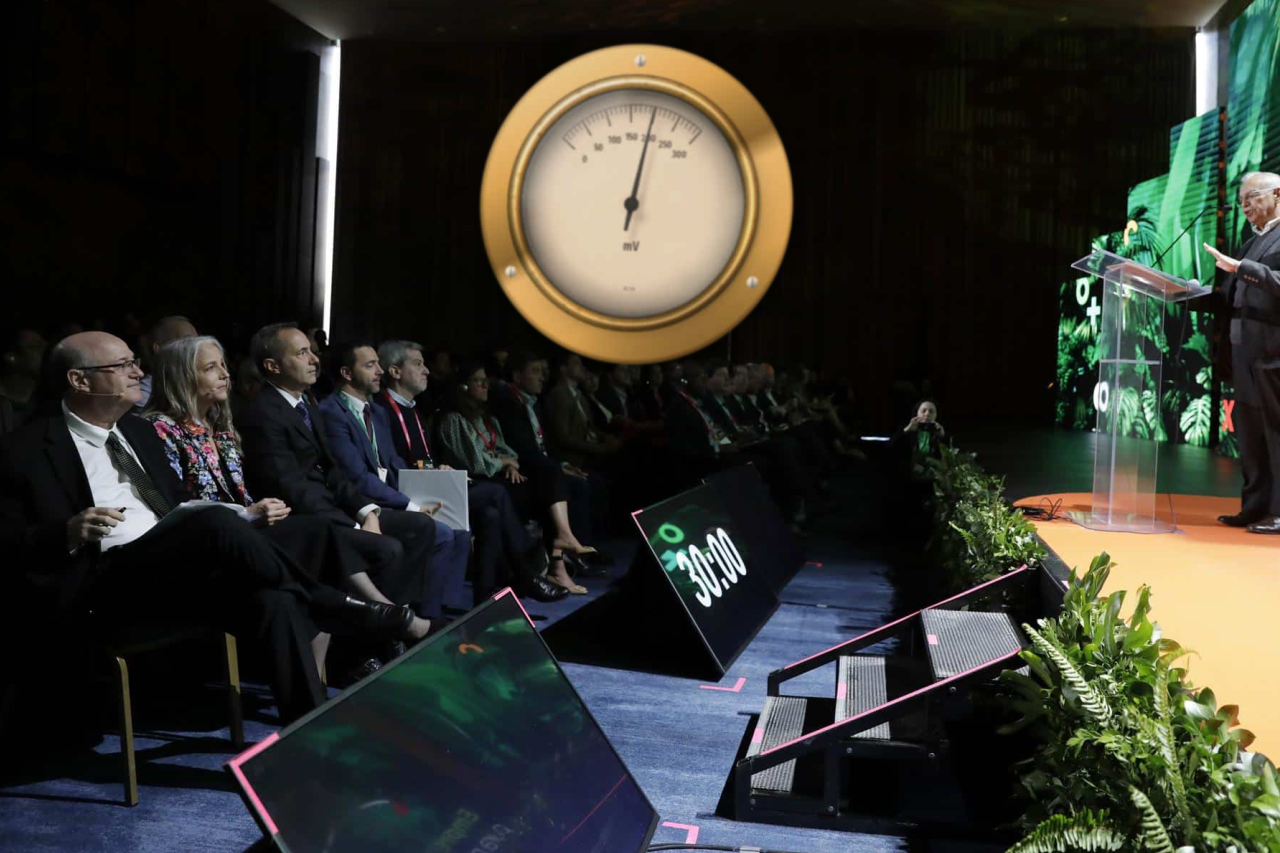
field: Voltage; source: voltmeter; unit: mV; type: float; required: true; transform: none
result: 200 mV
